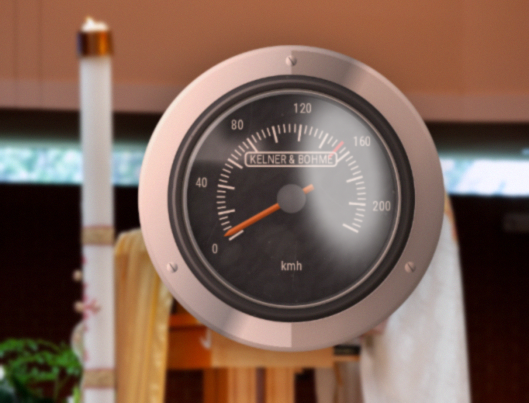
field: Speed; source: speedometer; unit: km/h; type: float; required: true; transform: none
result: 4 km/h
